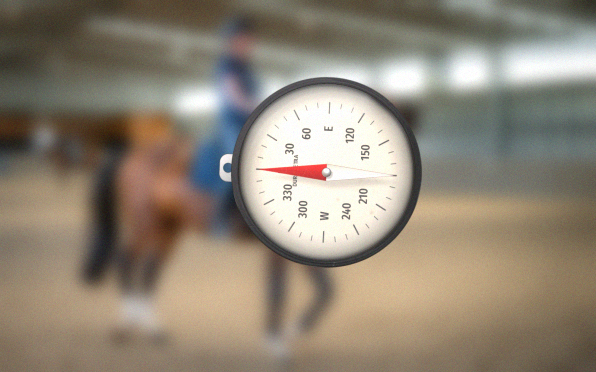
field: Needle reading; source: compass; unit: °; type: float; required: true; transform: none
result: 0 °
